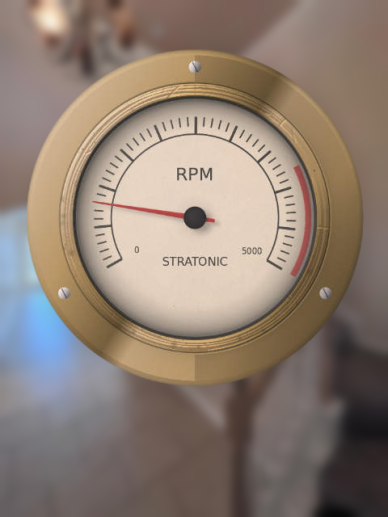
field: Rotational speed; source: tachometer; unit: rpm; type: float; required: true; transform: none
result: 800 rpm
